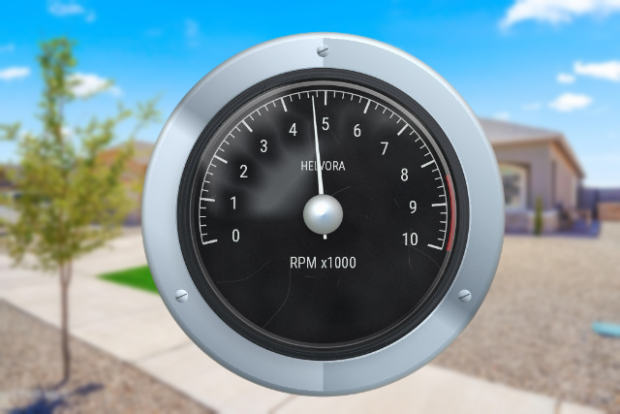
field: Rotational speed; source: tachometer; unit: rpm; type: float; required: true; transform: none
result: 4700 rpm
